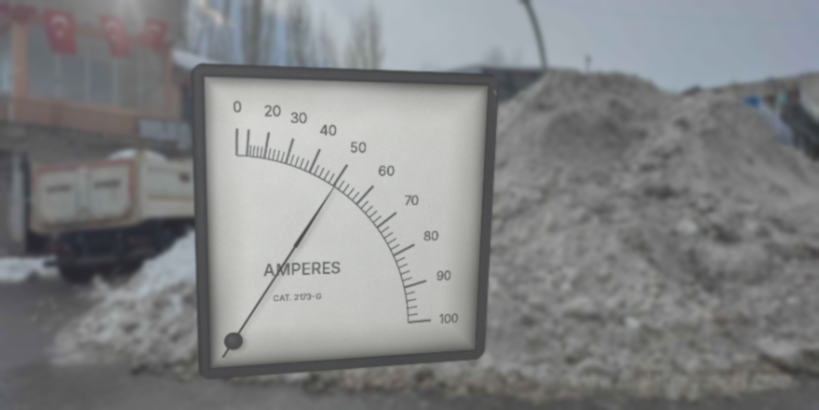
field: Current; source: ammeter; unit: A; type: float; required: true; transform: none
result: 50 A
